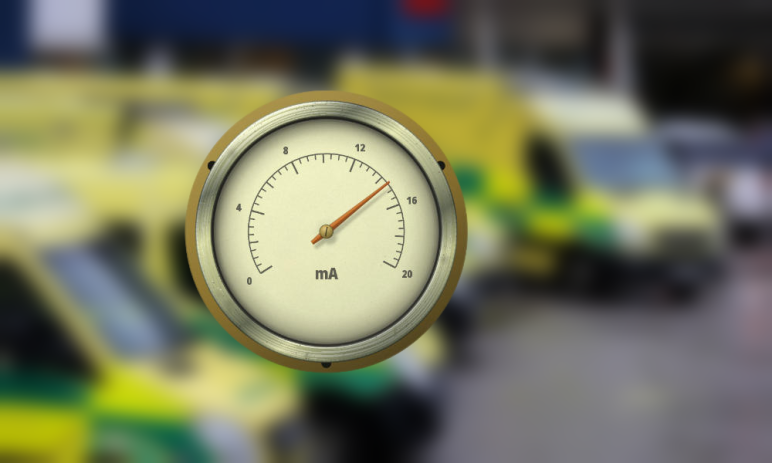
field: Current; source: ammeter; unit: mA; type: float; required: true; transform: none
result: 14.5 mA
